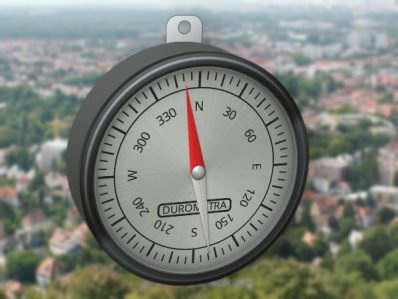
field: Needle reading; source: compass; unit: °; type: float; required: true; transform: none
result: 350 °
